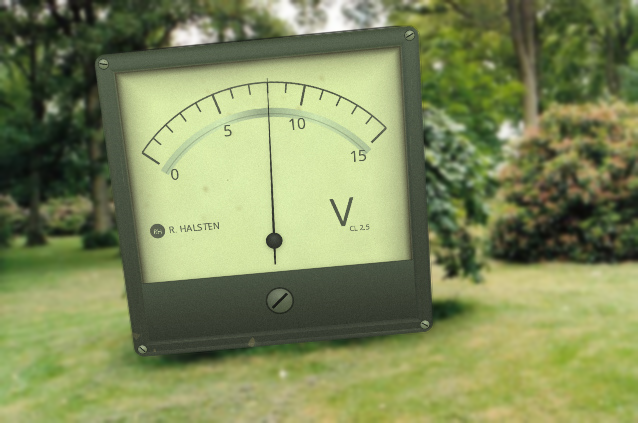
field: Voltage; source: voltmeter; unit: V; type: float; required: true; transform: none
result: 8 V
